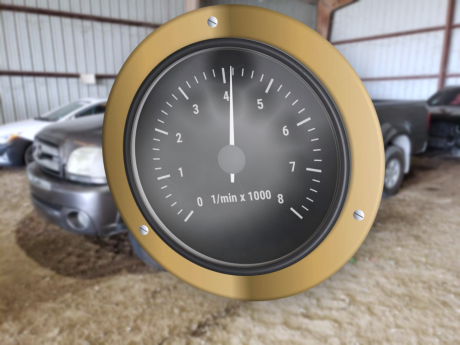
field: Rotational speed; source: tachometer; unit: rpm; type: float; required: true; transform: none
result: 4200 rpm
